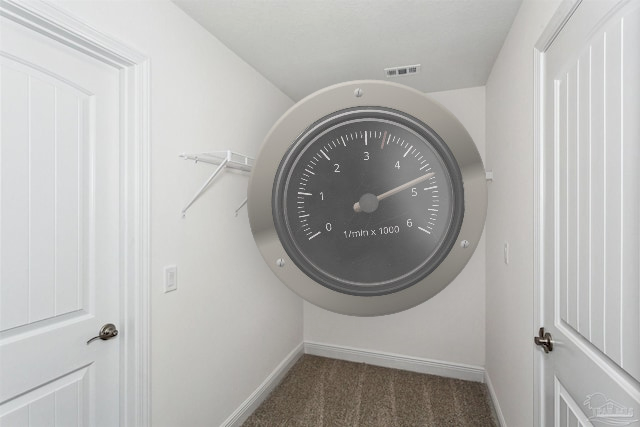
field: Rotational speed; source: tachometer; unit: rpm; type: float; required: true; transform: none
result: 4700 rpm
